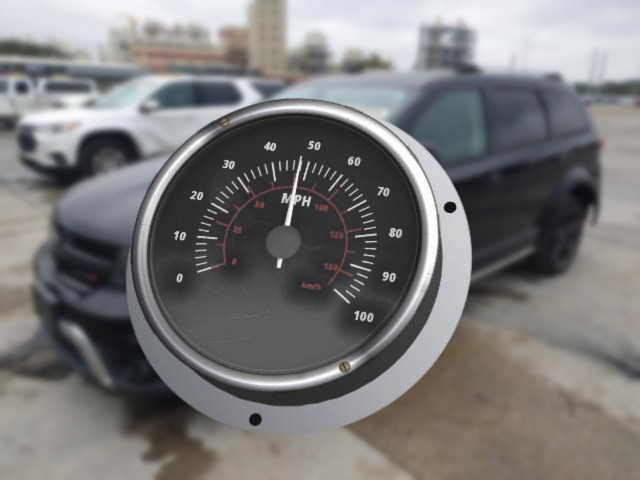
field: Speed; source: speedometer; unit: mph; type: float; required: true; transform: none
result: 48 mph
